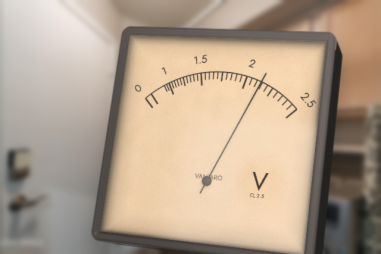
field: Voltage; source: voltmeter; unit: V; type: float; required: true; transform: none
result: 2.15 V
